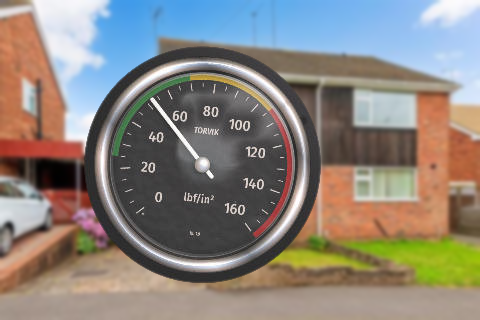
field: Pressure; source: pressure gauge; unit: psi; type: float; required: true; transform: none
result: 52.5 psi
